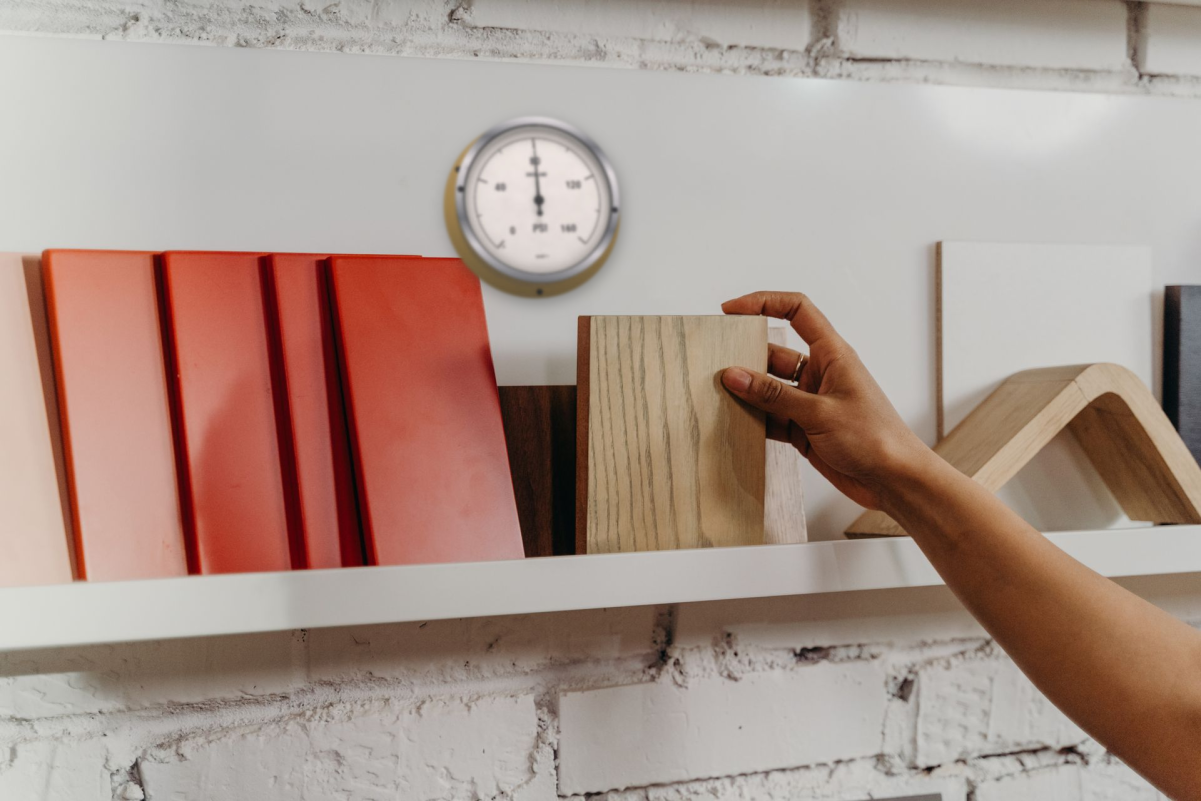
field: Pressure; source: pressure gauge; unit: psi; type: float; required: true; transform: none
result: 80 psi
